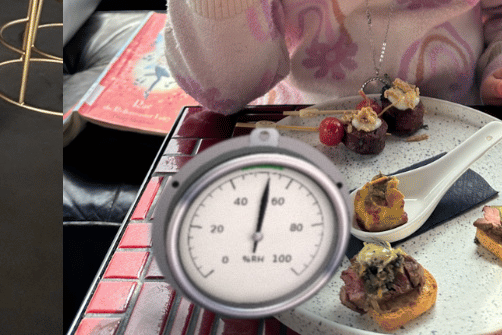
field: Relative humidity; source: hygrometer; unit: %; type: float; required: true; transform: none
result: 52 %
